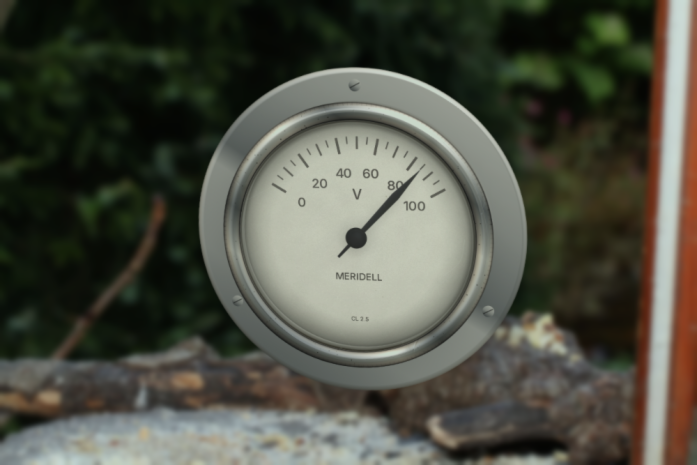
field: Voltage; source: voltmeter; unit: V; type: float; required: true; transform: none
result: 85 V
